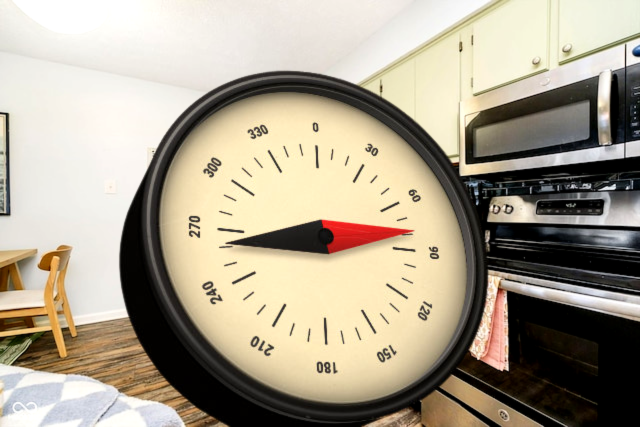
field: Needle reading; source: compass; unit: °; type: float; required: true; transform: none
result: 80 °
